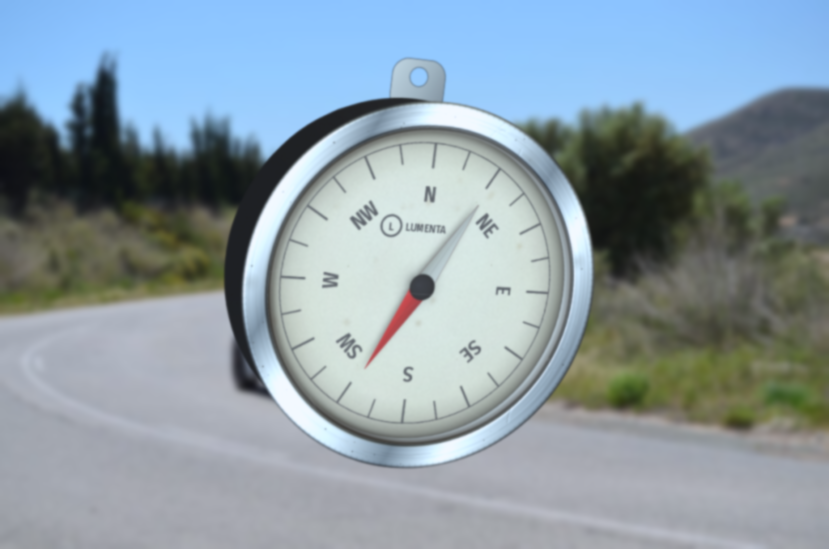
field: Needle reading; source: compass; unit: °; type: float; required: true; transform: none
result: 210 °
